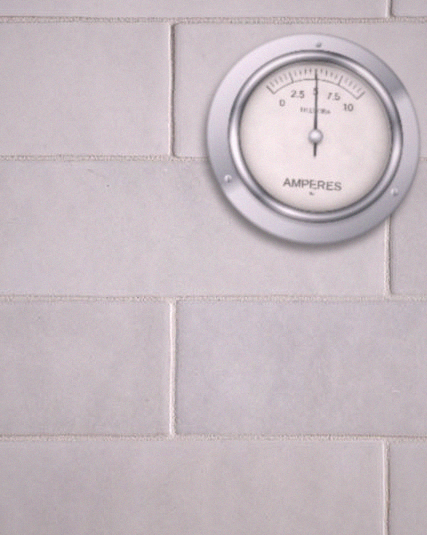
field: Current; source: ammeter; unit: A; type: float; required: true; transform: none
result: 5 A
